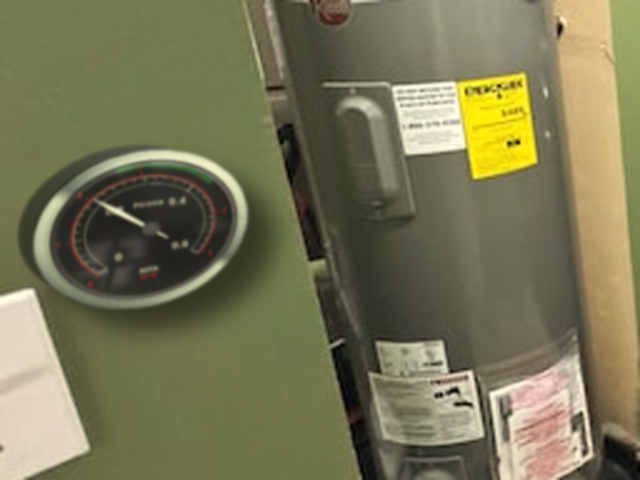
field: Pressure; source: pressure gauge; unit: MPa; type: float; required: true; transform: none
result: 0.2 MPa
